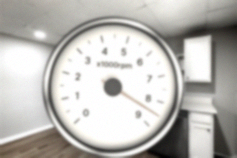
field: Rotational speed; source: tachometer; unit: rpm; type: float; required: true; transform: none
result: 8500 rpm
